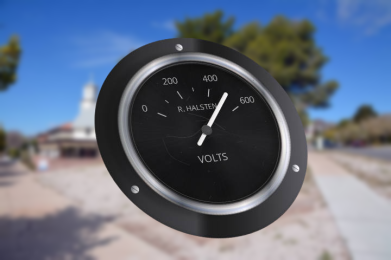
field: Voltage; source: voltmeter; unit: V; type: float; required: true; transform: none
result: 500 V
